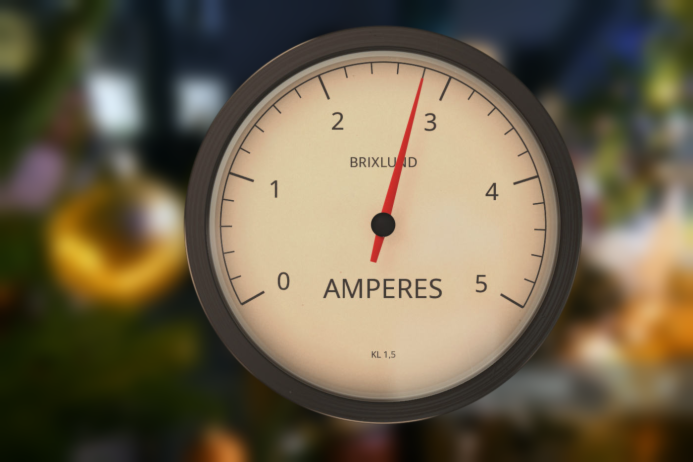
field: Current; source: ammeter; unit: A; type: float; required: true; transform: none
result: 2.8 A
